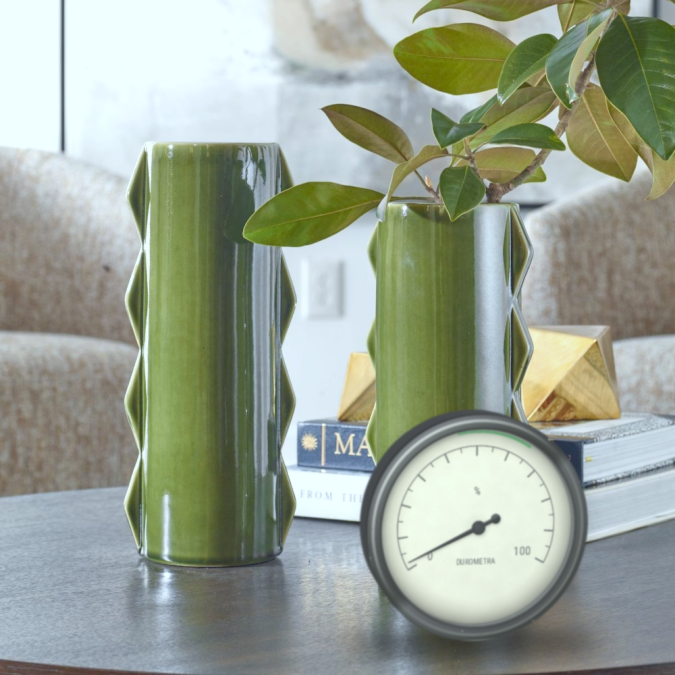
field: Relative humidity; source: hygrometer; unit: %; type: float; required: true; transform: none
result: 2.5 %
